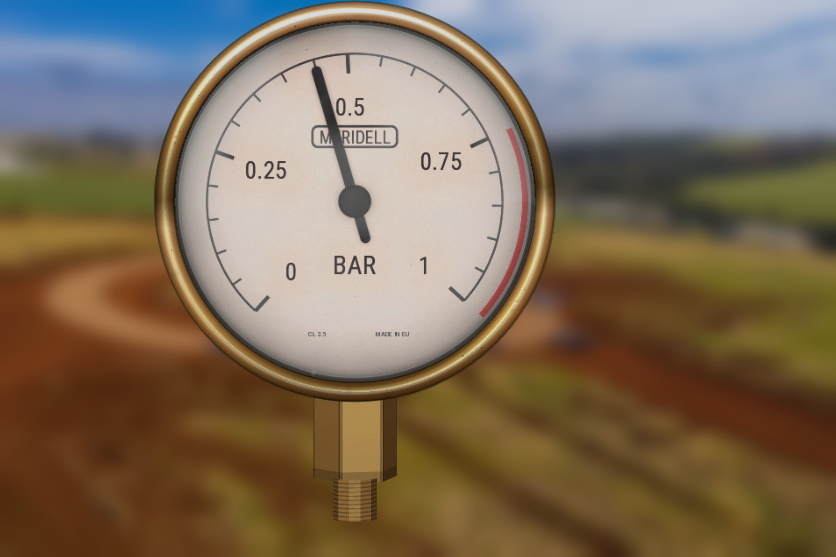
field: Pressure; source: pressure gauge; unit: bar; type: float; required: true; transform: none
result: 0.45 bar
